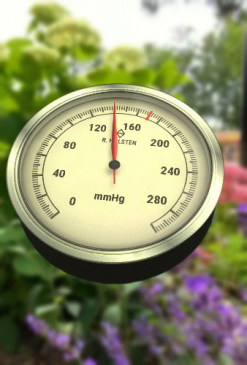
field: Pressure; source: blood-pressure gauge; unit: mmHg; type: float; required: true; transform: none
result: 140 mmHg
